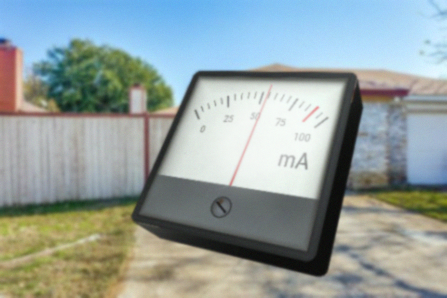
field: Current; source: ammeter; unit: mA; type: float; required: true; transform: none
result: 55 mA
